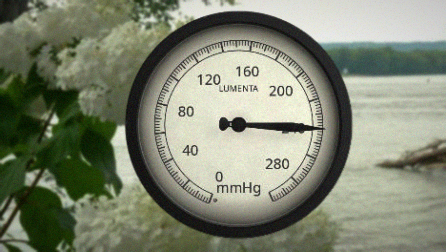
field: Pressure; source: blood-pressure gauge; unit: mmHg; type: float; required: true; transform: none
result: 240 mmHg
